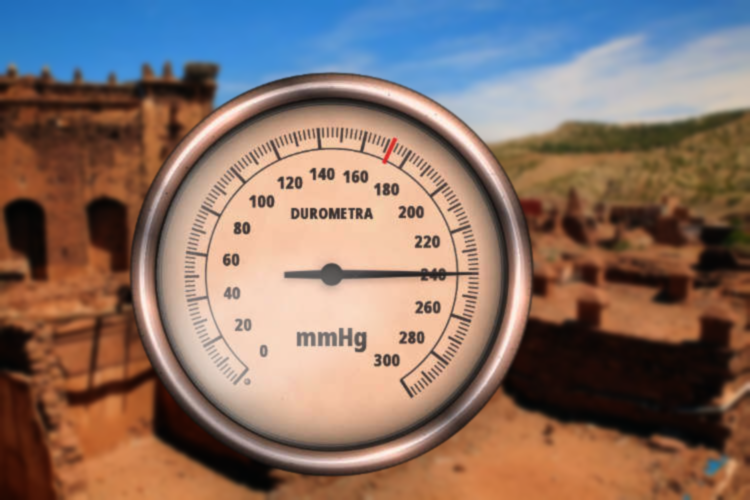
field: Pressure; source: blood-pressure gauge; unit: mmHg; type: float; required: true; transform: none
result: 240 mmHg
